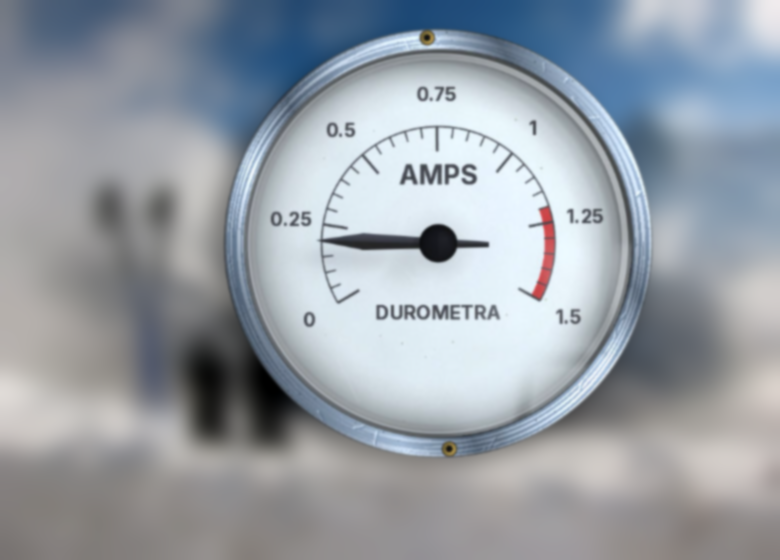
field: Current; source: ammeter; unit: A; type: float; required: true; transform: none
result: 0.2 A
